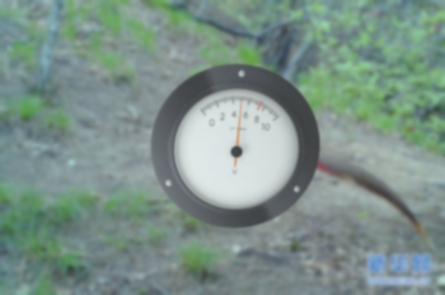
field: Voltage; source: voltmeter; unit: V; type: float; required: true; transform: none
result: 5 V
